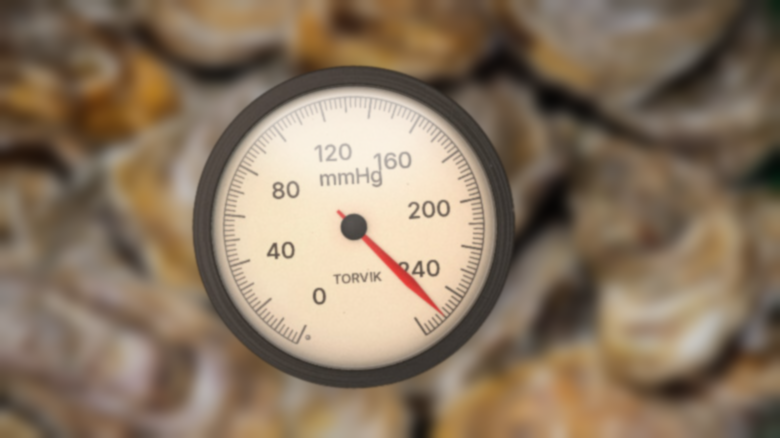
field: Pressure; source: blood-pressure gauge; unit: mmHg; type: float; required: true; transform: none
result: 250 mmHg
